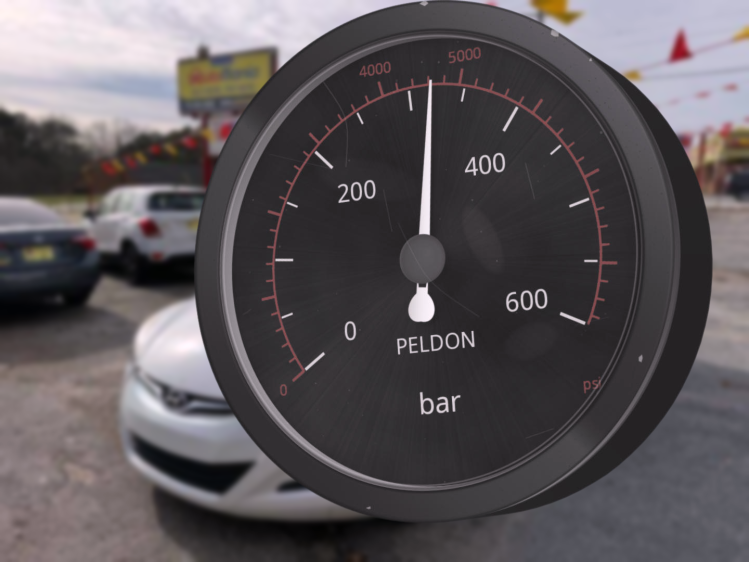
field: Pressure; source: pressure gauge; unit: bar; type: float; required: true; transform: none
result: 325 bar
